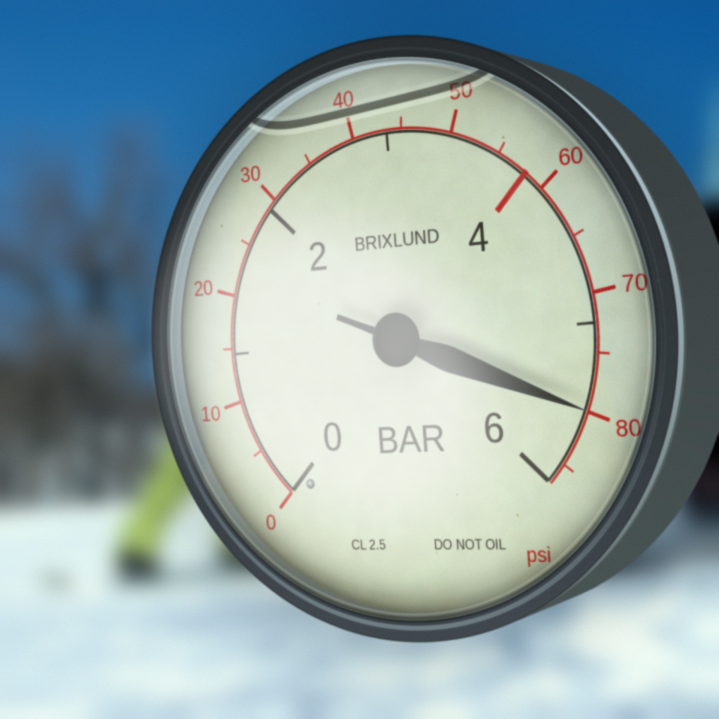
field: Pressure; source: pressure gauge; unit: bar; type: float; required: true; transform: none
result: 5.5 bar
